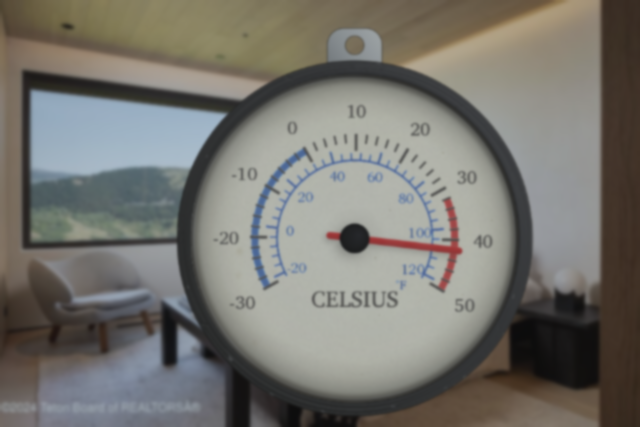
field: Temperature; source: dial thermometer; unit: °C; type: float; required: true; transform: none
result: 42 °C
